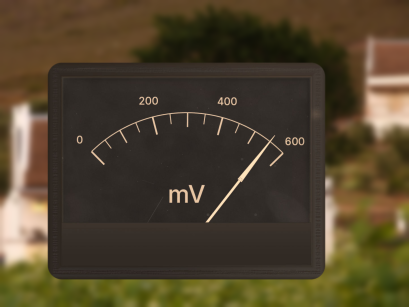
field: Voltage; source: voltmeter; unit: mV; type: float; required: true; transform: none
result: 550 mV
